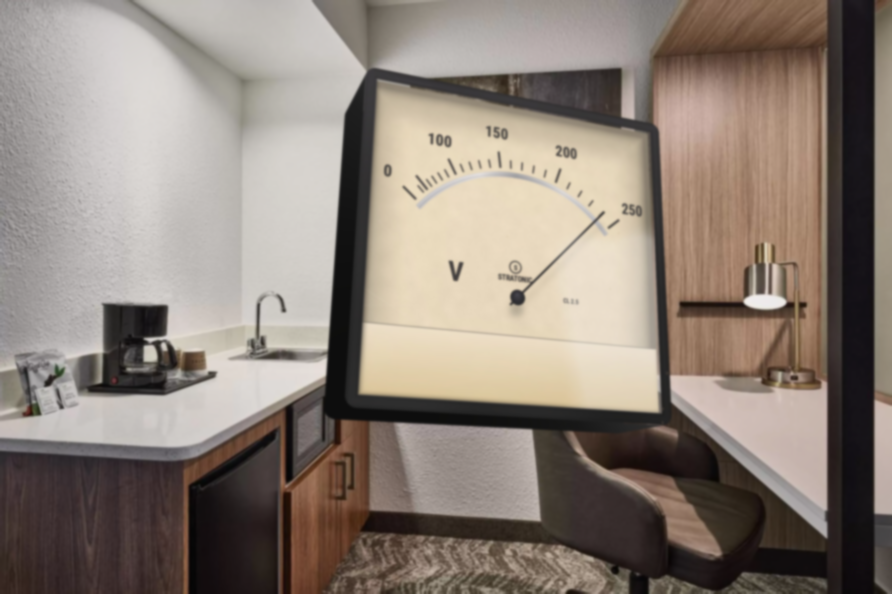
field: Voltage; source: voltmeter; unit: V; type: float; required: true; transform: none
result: 240 V
